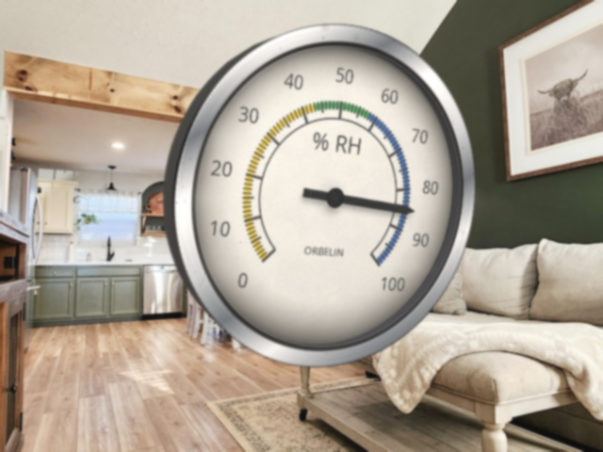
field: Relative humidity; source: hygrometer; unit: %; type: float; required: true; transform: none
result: 85 %
